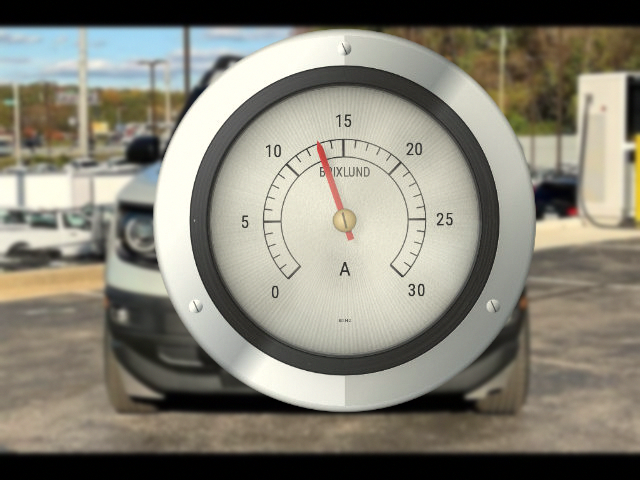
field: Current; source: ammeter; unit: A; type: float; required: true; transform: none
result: 13 A
